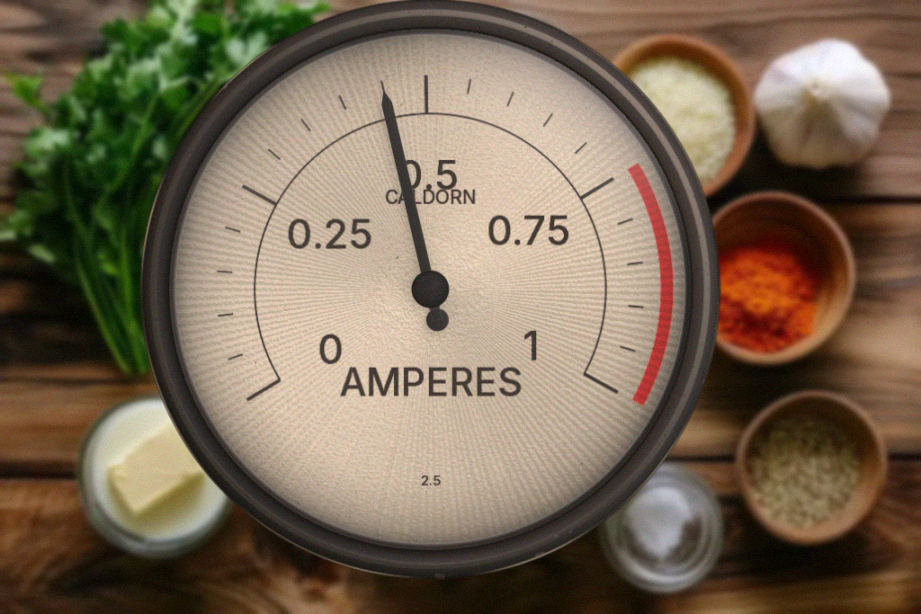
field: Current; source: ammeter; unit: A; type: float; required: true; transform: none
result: 0.45 A
